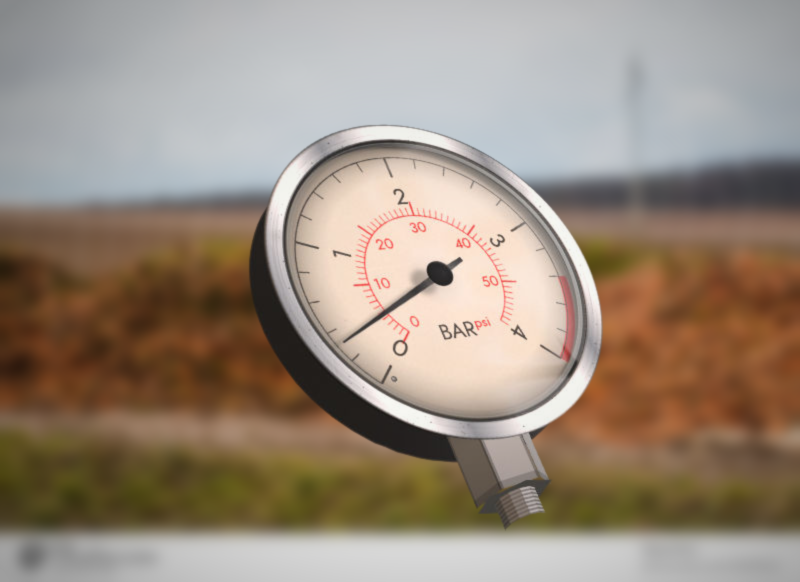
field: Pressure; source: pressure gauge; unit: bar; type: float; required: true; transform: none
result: 0.3 bar
